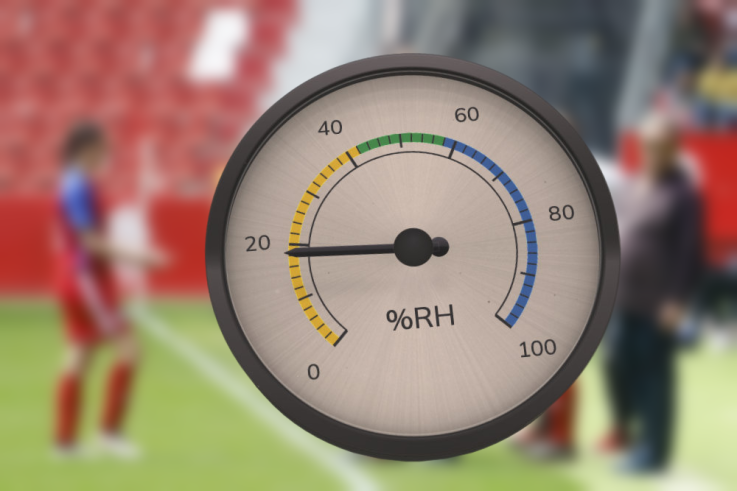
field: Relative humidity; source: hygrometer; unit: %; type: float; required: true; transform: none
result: 18 %
